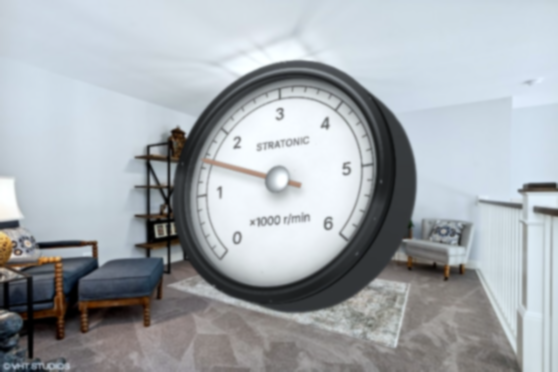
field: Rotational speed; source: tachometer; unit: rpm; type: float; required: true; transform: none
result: 1500 rpm
